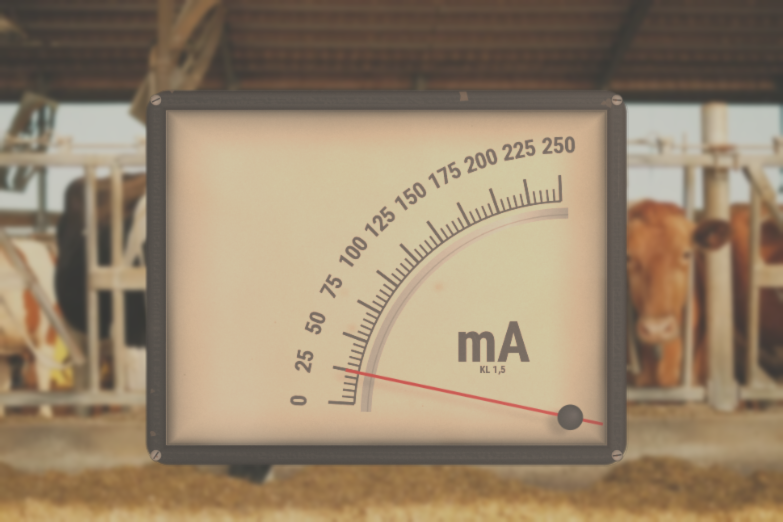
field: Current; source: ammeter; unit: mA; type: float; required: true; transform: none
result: 25 mA
